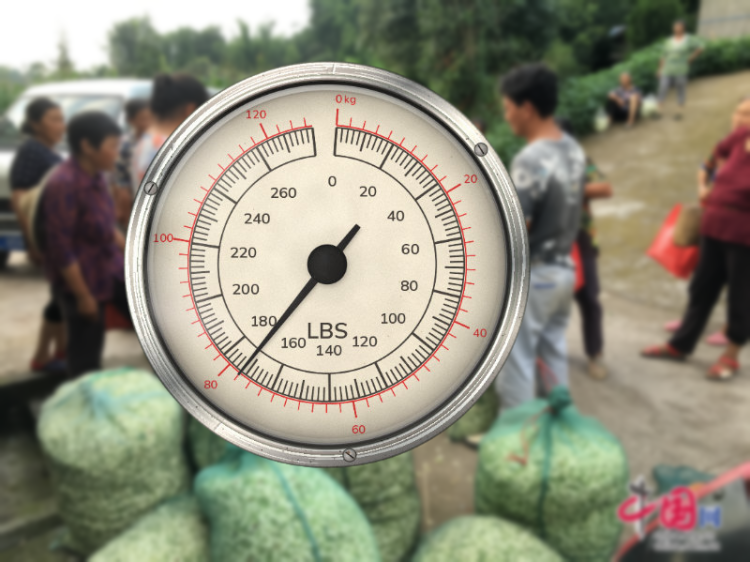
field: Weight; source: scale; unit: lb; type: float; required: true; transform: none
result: 172 lb
